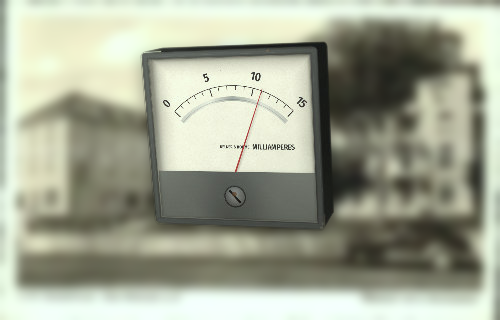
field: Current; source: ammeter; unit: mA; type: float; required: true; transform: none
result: 11 mA
